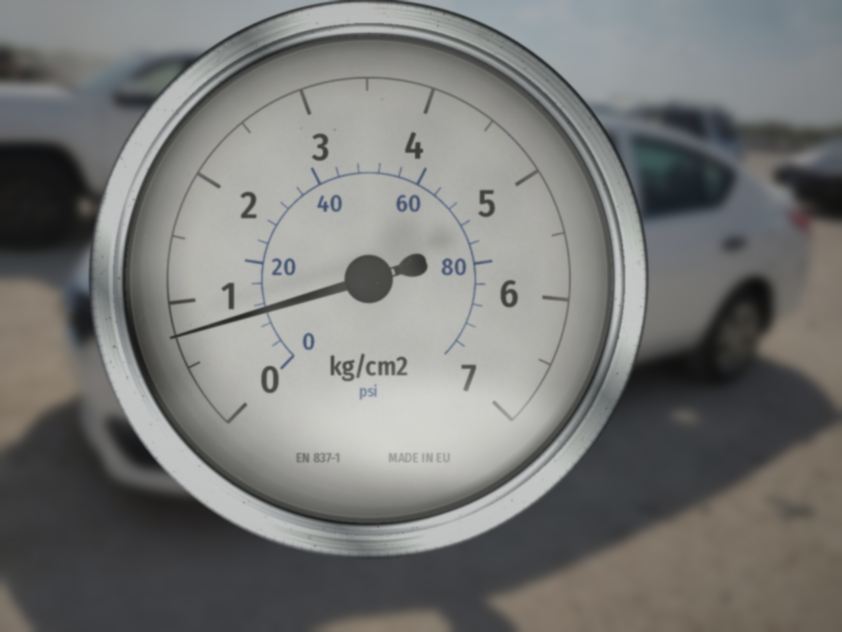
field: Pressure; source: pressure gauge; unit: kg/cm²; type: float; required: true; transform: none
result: 0.75 kg/cm²
